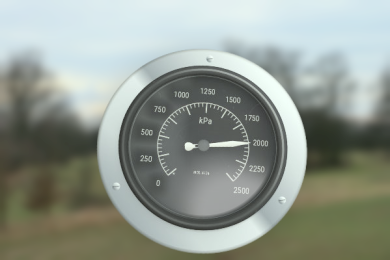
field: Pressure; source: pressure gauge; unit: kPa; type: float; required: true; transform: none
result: 2000 kPa
